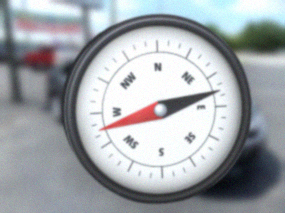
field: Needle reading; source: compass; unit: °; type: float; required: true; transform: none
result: 255 °
